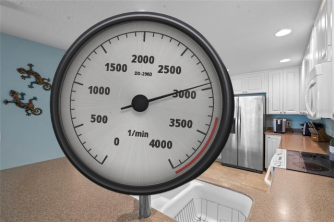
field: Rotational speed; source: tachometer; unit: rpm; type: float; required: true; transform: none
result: 2950 rpm
